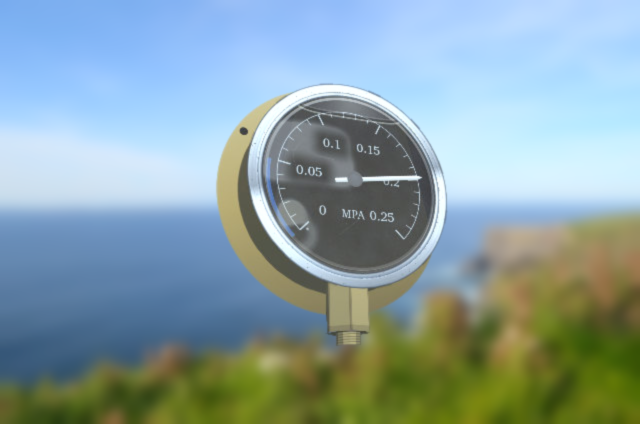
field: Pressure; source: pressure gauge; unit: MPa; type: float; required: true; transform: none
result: 0.2 MPa
